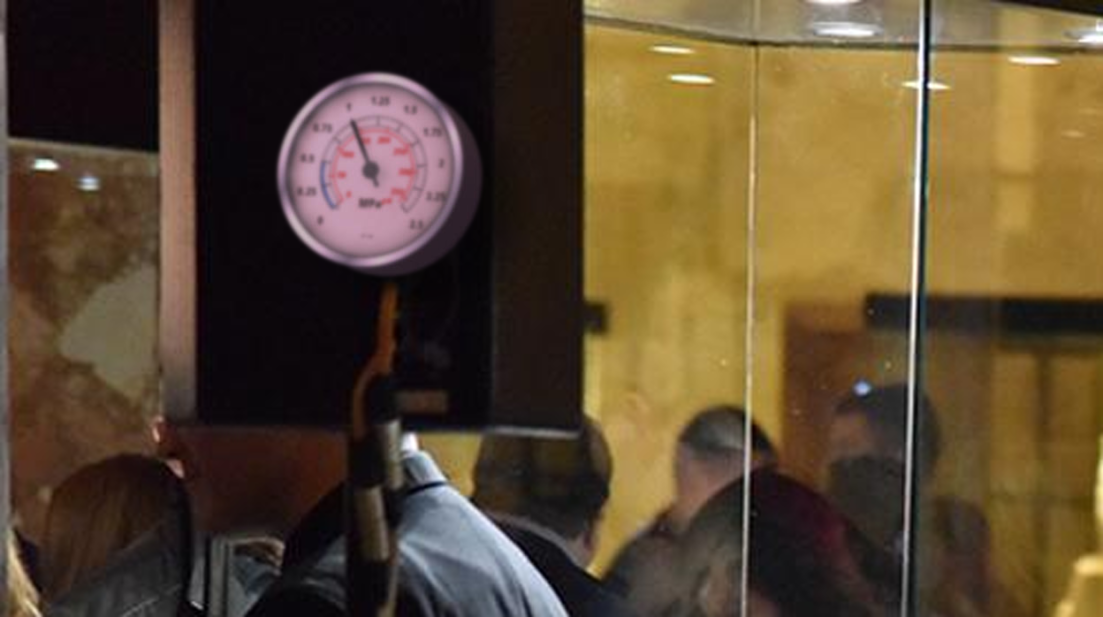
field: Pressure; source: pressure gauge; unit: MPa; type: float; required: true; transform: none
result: 1 MPa
